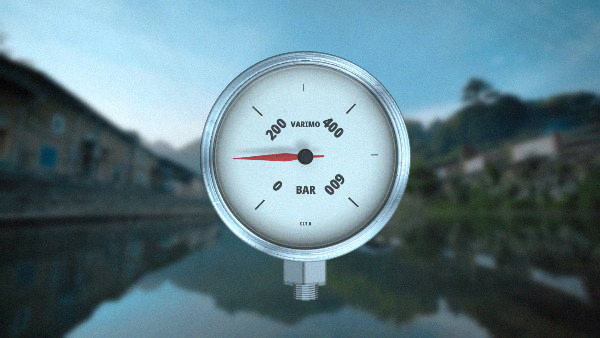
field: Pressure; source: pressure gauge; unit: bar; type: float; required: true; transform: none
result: 100 bar
